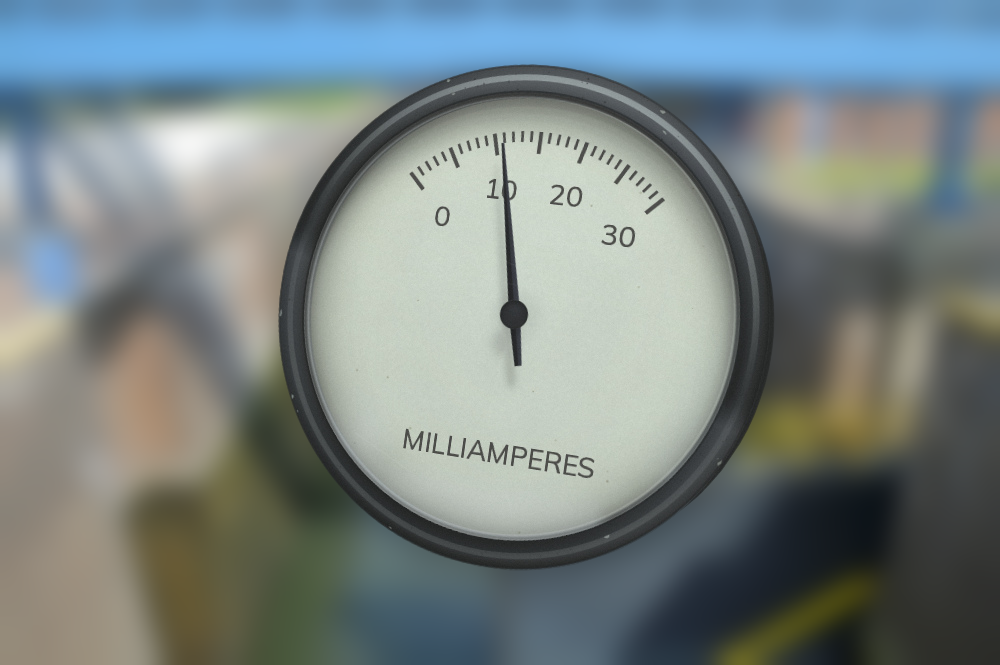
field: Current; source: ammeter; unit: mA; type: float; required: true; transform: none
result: 11 mA
